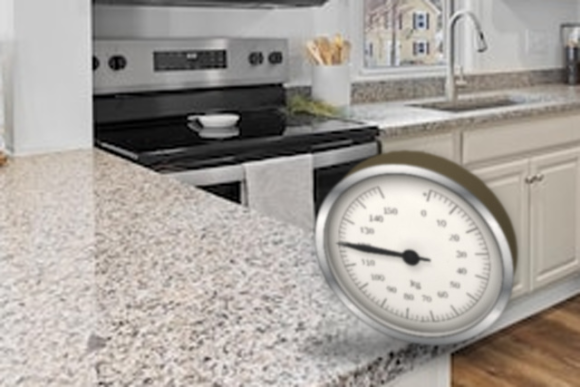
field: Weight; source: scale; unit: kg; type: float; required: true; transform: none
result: 120 kg
